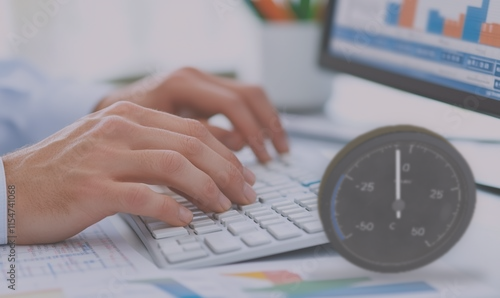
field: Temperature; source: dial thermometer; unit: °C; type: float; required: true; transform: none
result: -5 °C
